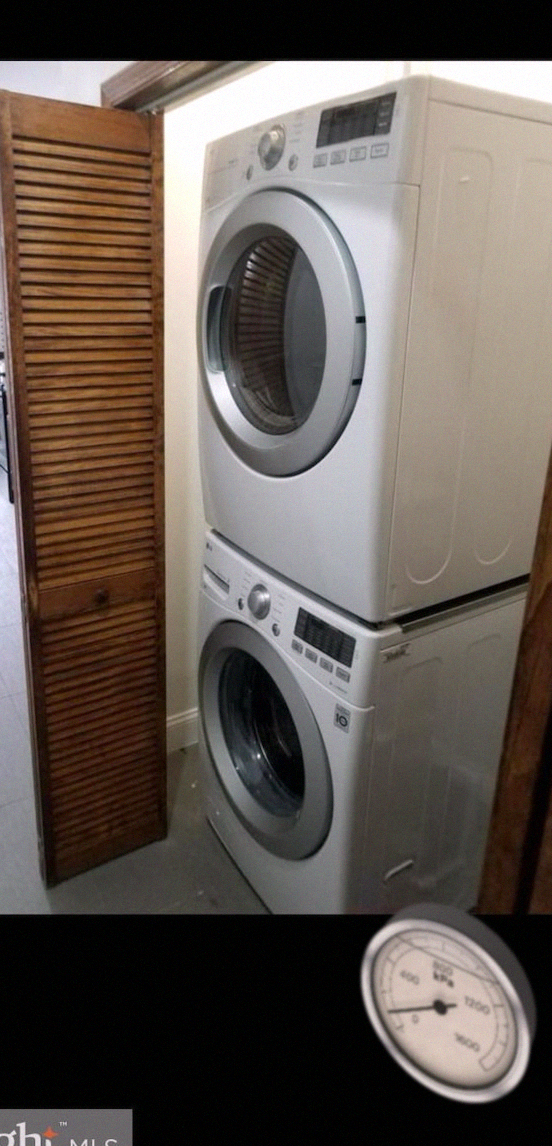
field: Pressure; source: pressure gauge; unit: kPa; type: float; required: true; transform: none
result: 100 kPa
